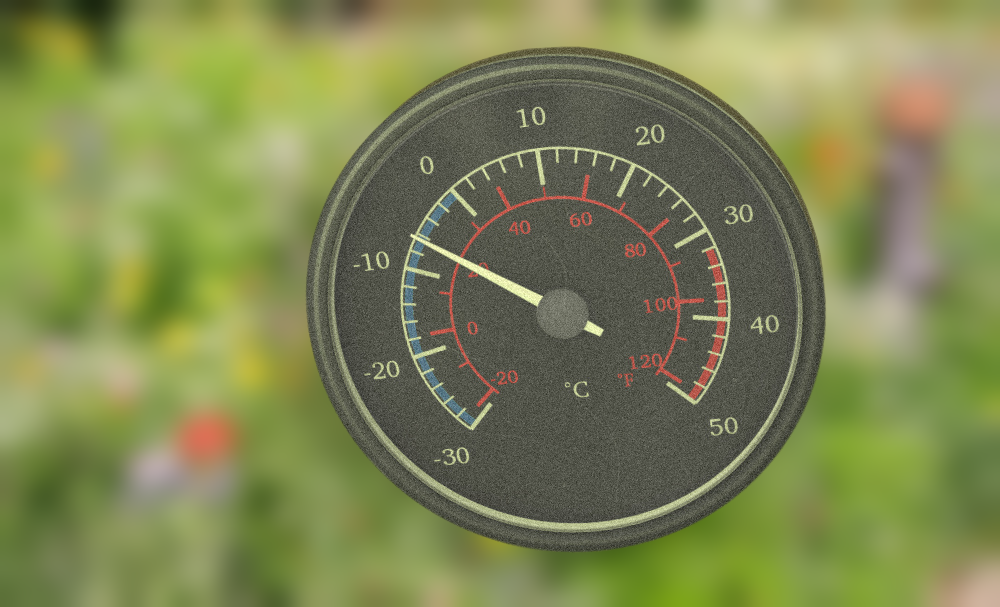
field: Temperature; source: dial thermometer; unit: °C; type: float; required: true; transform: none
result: -6 °C
